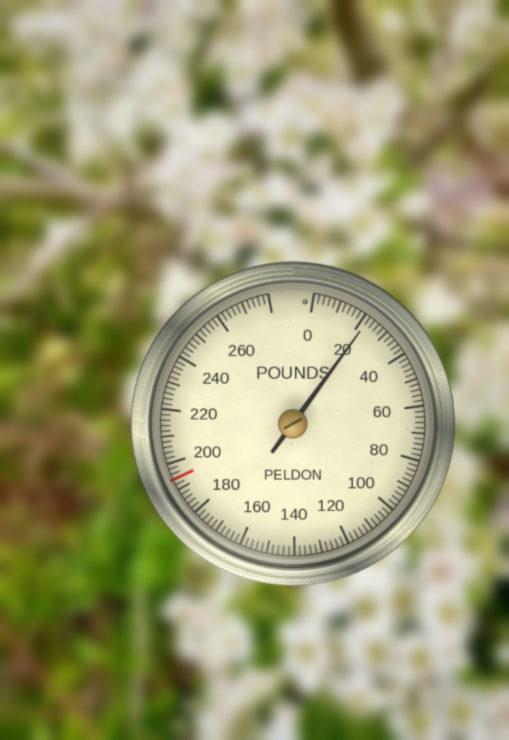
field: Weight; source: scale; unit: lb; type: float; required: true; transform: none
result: 22 lb
